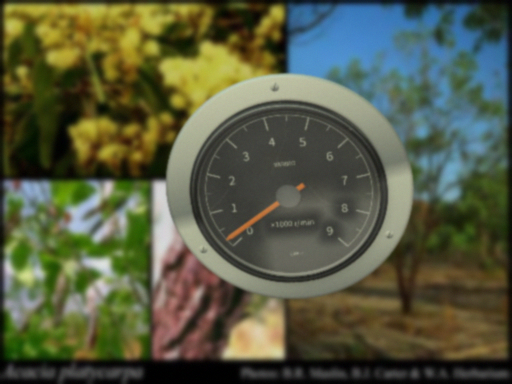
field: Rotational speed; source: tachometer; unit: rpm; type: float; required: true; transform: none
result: 250 rpm
